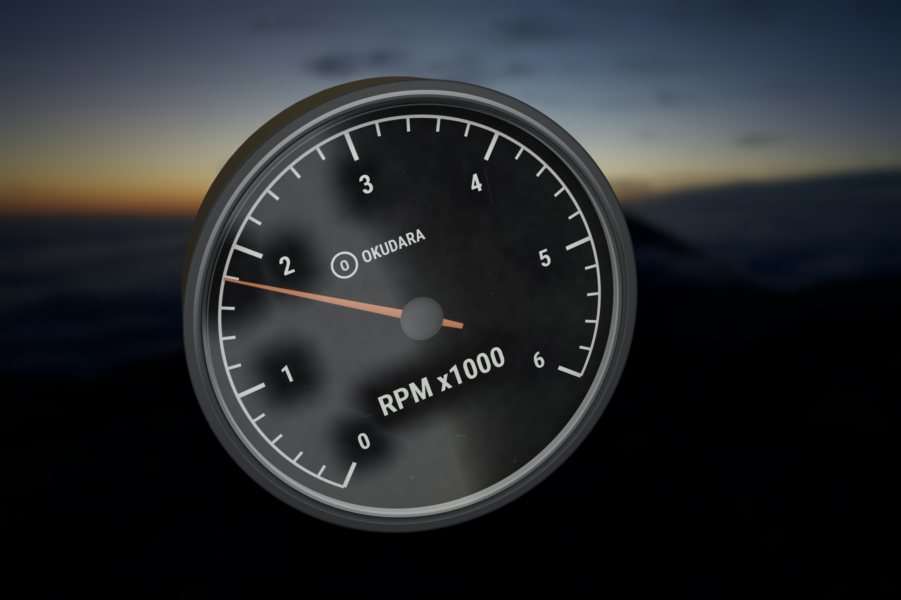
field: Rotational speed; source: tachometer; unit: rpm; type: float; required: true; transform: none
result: 1800 rpm
